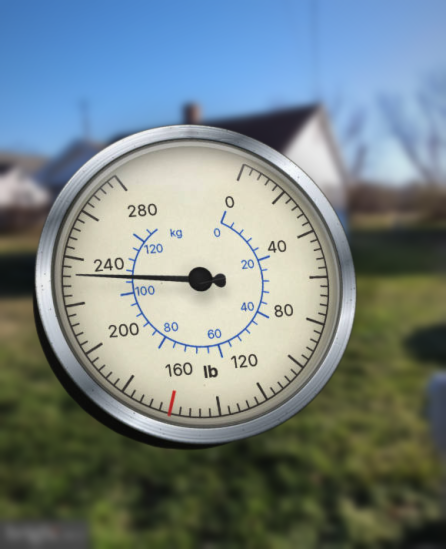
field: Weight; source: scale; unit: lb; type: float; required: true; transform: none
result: 232 lb
